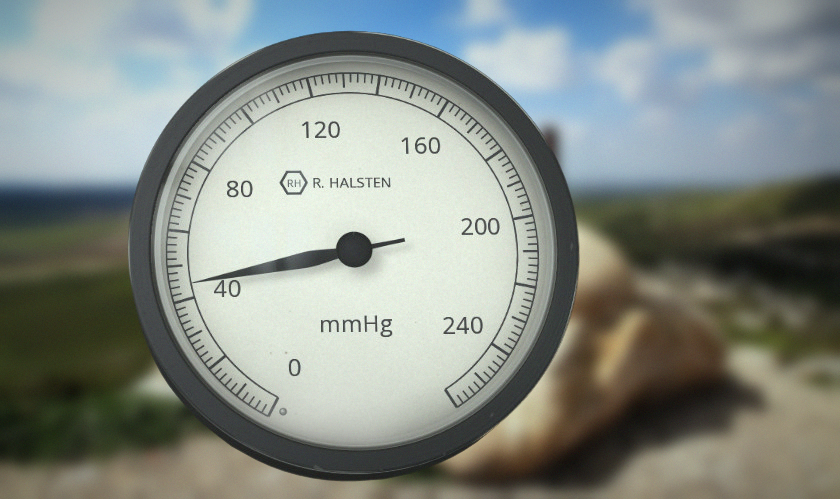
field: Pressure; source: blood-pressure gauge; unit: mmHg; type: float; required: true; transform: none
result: 44 mmHg
